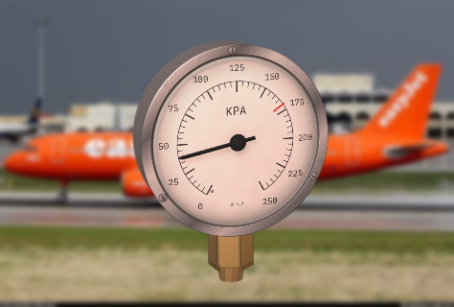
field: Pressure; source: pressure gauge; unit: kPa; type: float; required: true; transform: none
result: 40 kPa
